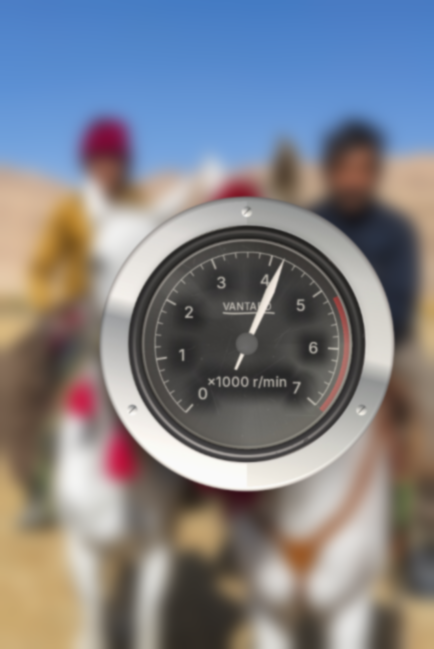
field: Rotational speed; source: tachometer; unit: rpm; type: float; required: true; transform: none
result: 4200 rpm
